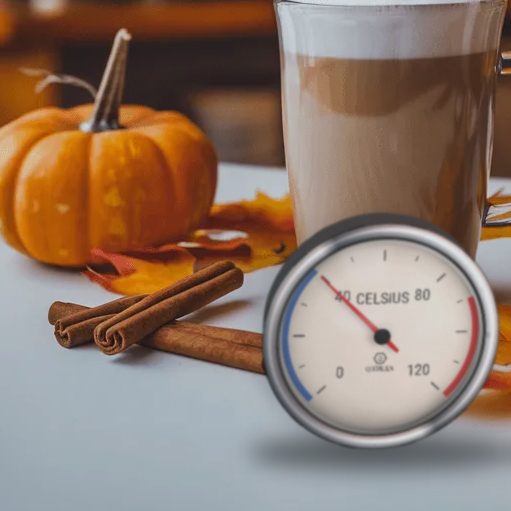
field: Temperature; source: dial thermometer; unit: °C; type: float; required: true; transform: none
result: 40 °C
